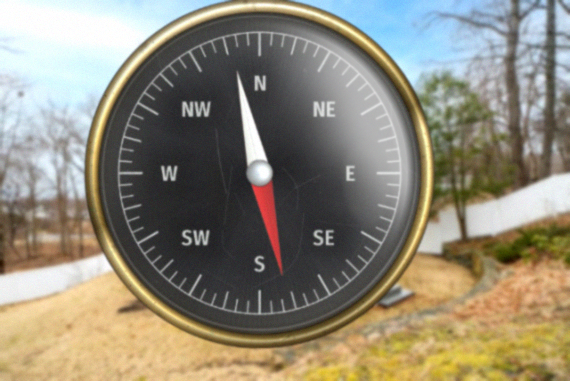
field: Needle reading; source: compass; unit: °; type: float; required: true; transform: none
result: 167.5 °
